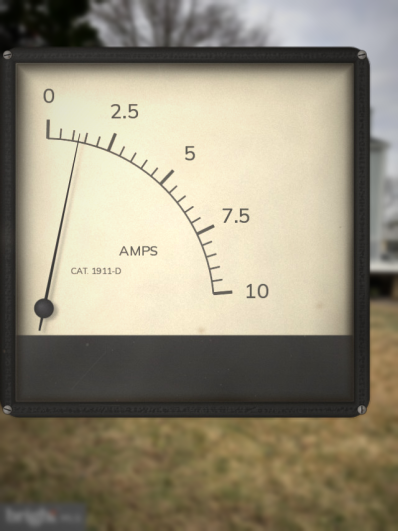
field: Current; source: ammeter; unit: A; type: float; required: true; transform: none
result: 1.25 A
